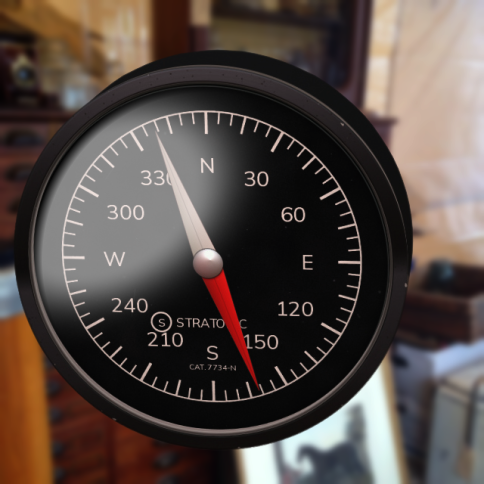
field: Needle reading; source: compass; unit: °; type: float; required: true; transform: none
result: 160 °
